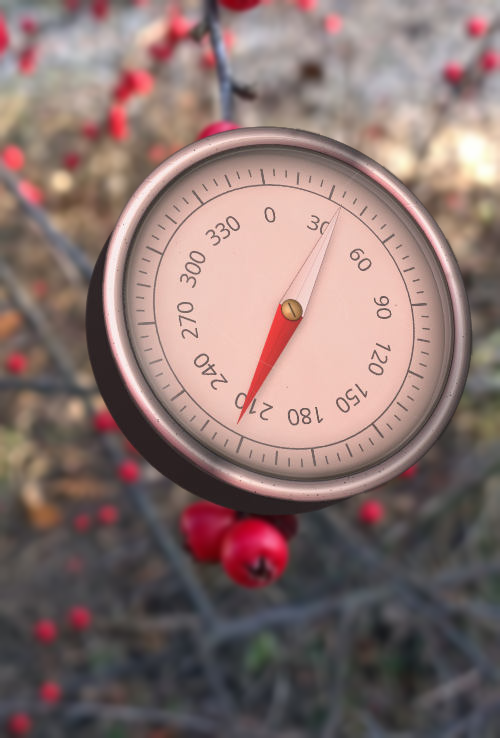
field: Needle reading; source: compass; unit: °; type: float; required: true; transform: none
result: 215 °
